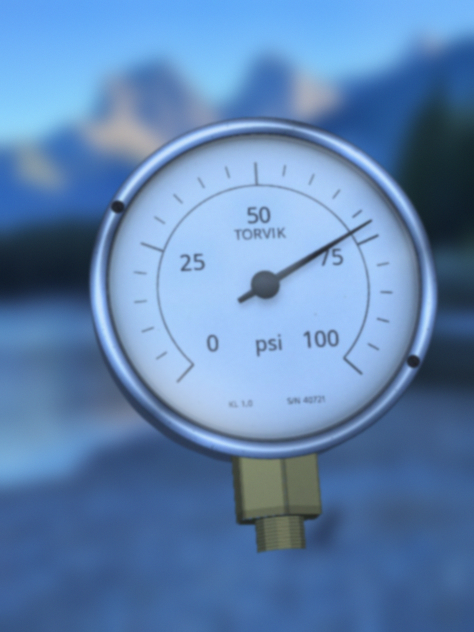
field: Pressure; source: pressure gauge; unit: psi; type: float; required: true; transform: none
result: 72.5 psi
